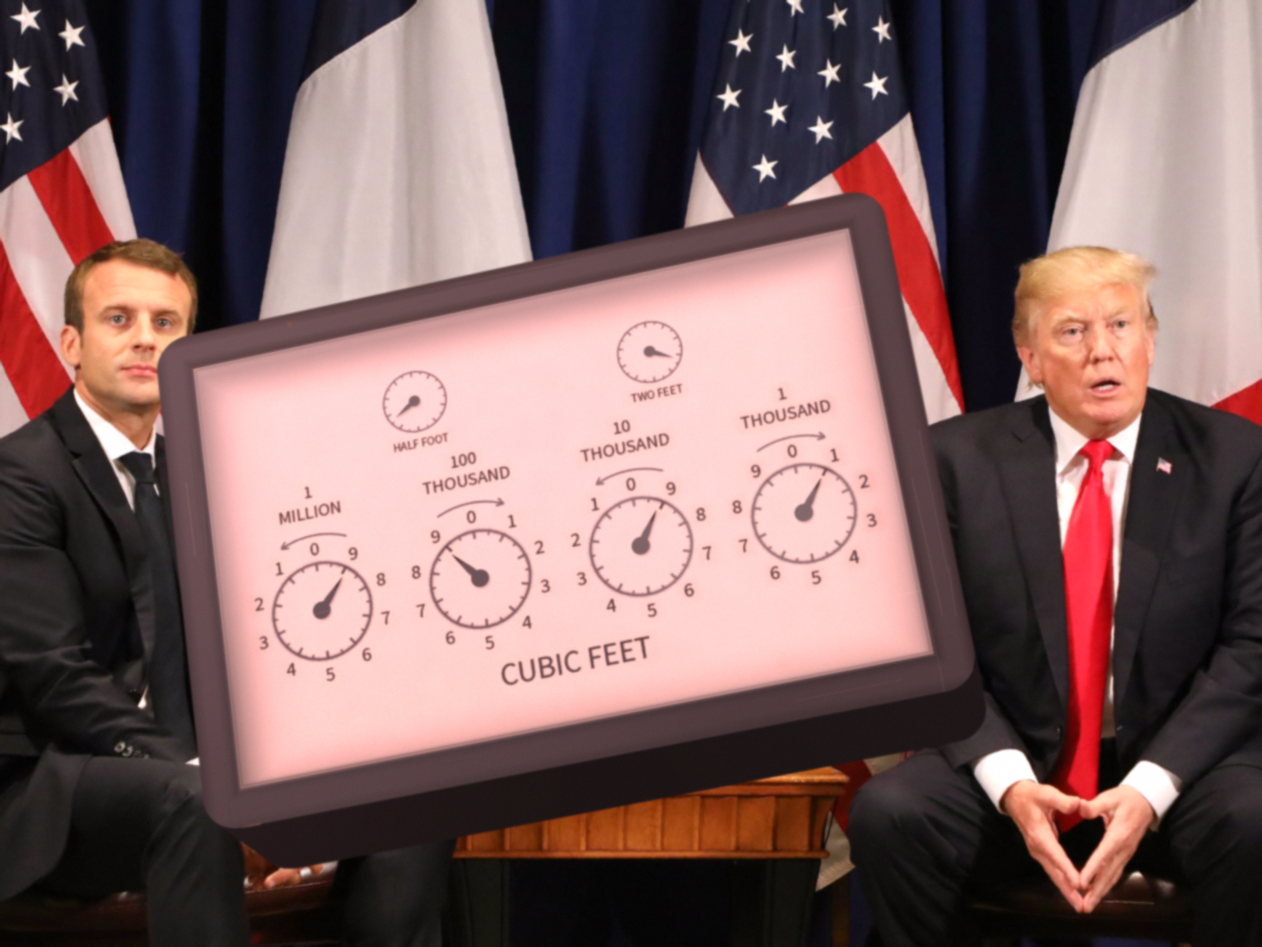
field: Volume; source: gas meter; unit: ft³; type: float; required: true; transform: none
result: 889100 ft³
